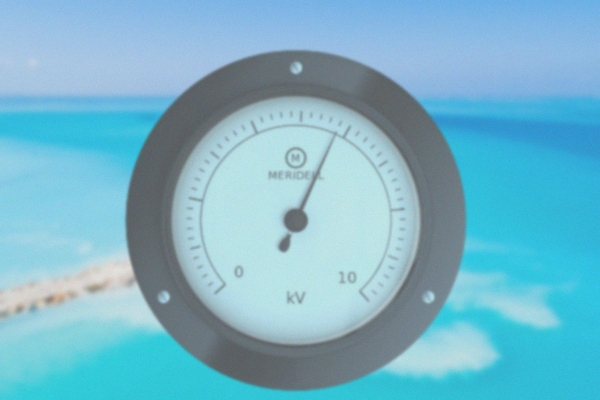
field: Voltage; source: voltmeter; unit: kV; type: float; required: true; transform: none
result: 5.8 kV
